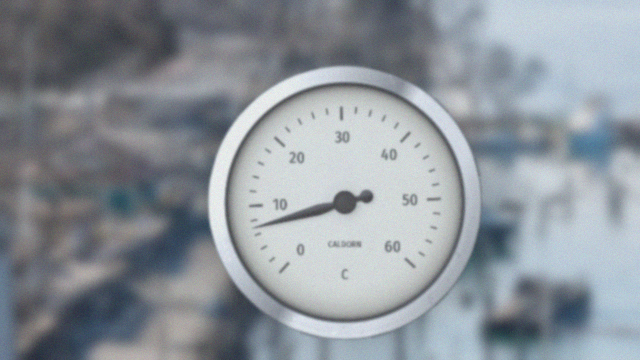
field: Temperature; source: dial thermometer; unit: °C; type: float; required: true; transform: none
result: 7 °C
